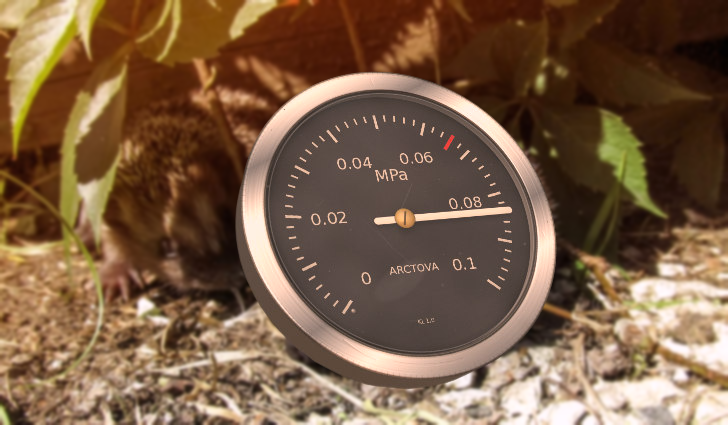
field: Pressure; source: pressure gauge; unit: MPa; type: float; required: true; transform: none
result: 0.084 MPa
